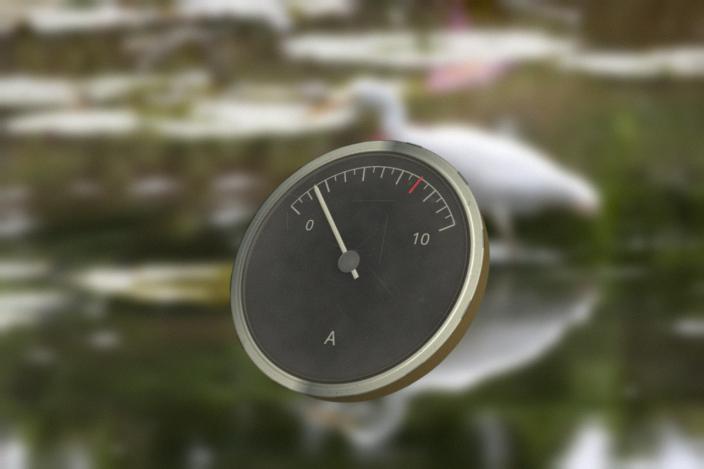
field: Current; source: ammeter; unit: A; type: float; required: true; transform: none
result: 1.5 A
